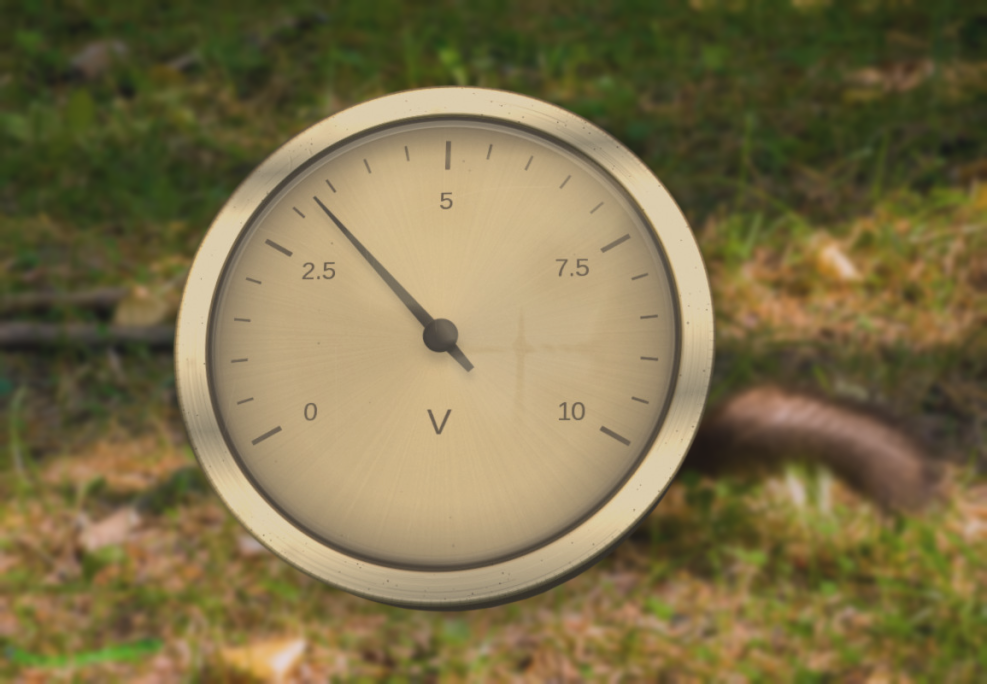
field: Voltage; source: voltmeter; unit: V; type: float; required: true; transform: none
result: 3.25 V
